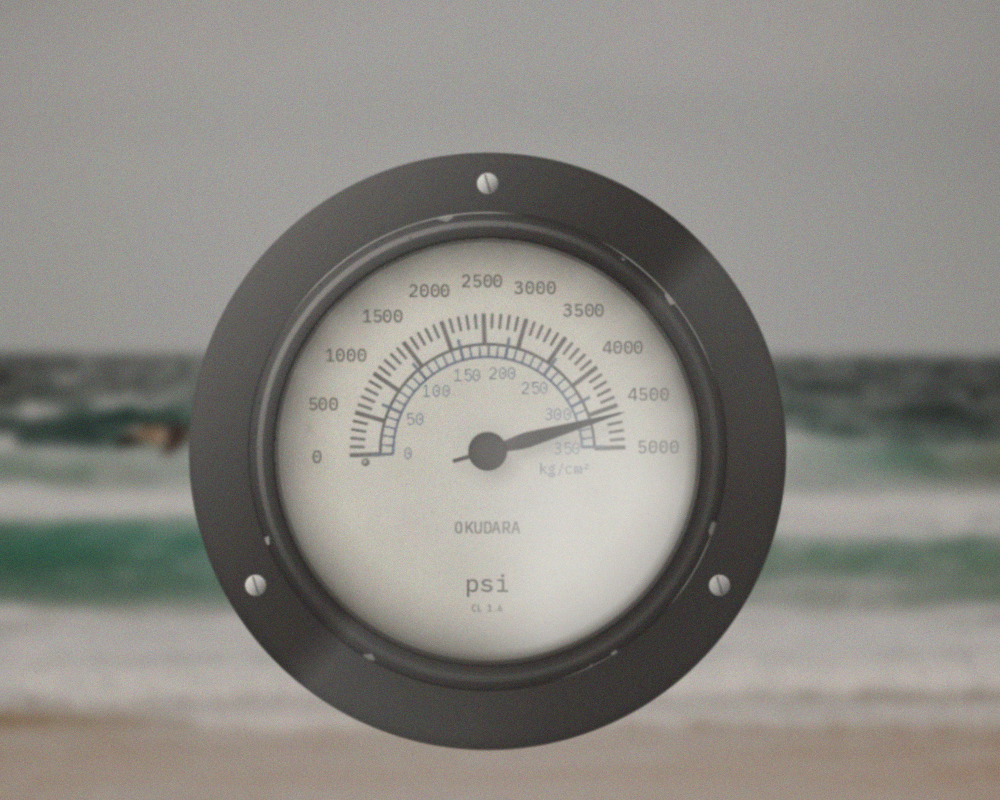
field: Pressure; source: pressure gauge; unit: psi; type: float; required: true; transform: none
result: 4600 psi
